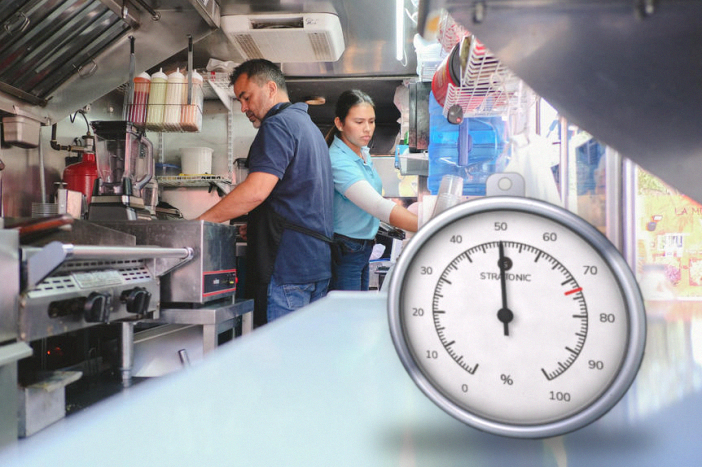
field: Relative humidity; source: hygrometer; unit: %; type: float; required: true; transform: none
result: 50 %
